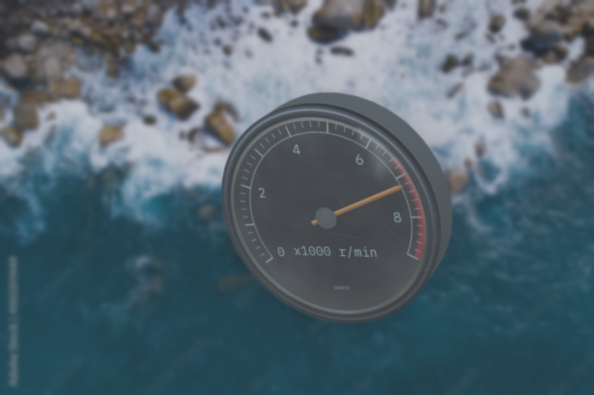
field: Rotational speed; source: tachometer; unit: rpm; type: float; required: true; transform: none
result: 7200 rpm
